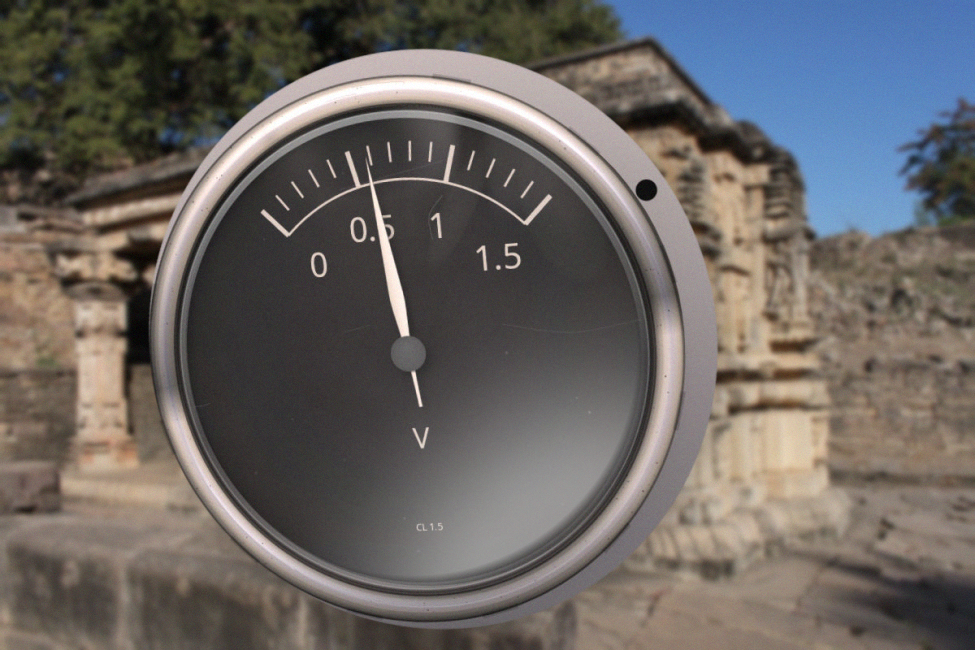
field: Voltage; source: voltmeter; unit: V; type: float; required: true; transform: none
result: 0.6 V
